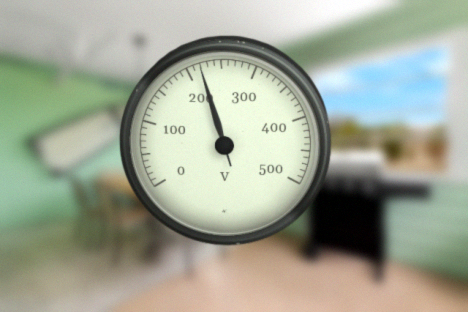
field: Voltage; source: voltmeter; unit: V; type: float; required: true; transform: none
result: 220 V
